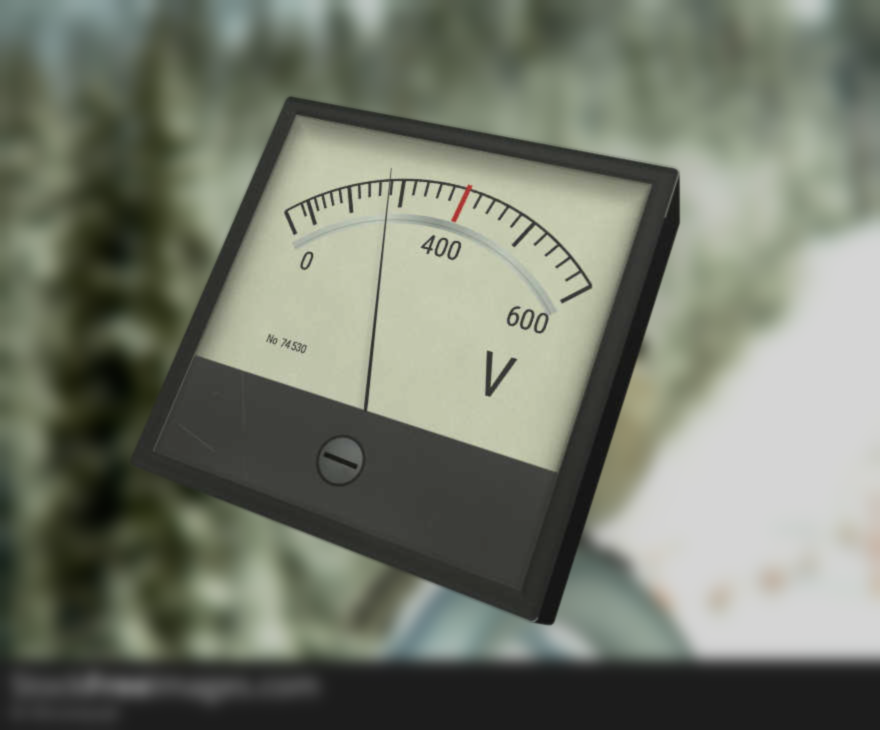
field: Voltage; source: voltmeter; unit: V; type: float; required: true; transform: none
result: 280 V
